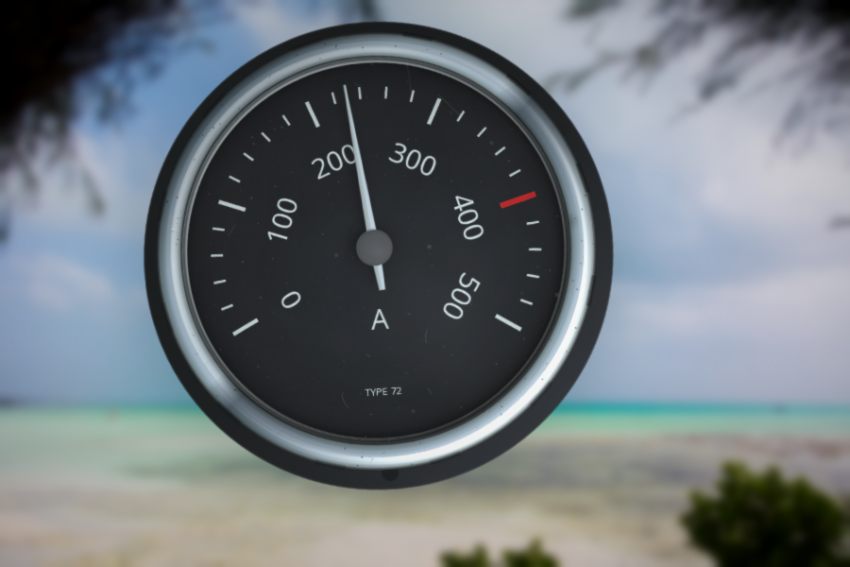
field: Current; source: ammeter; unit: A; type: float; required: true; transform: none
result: 230 A
